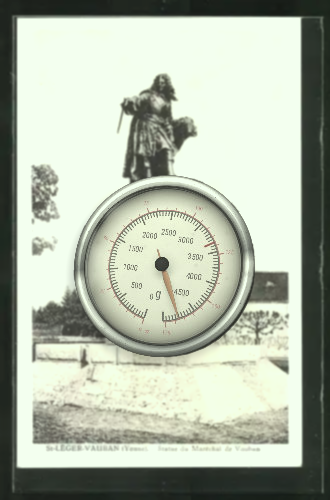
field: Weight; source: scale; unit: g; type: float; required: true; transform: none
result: 4750 g
